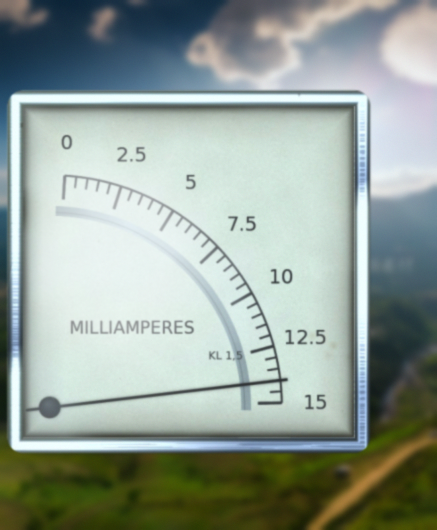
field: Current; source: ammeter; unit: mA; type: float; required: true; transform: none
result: 14 mA
